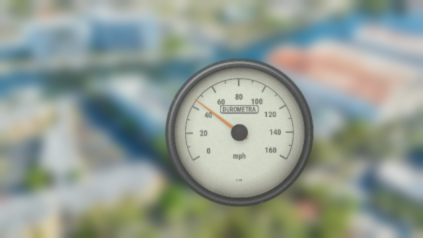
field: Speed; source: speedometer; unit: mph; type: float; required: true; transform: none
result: 45 mph
